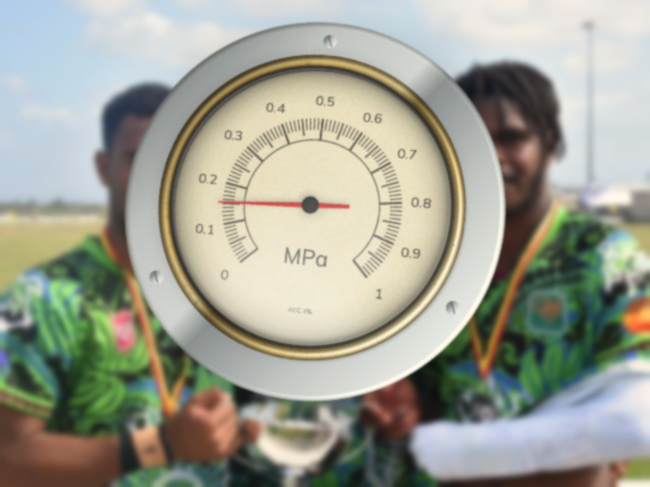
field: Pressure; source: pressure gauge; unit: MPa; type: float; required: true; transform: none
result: 0.15 MPa
